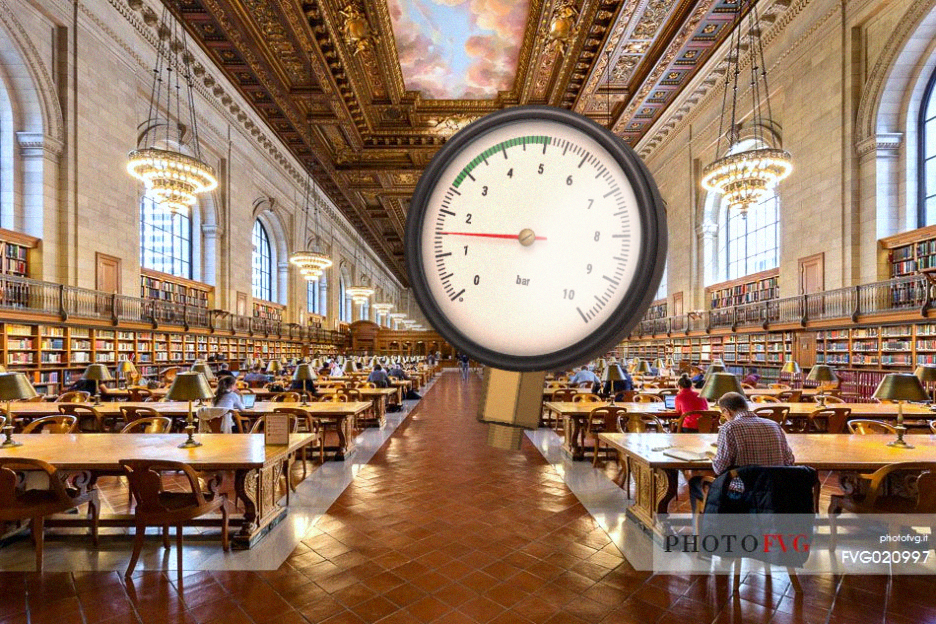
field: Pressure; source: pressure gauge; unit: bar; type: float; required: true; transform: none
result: 1.5 bar
